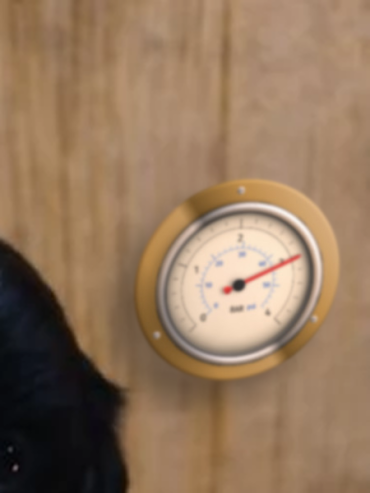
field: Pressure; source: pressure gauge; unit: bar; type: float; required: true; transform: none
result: 3 bar
